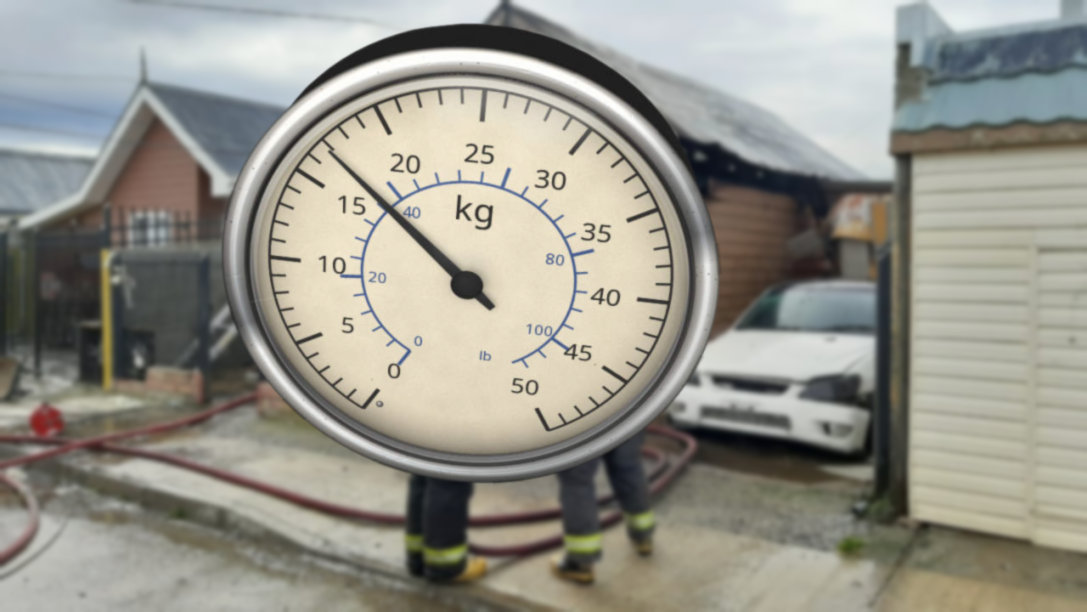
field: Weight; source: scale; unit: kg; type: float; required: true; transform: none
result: 17 kg
